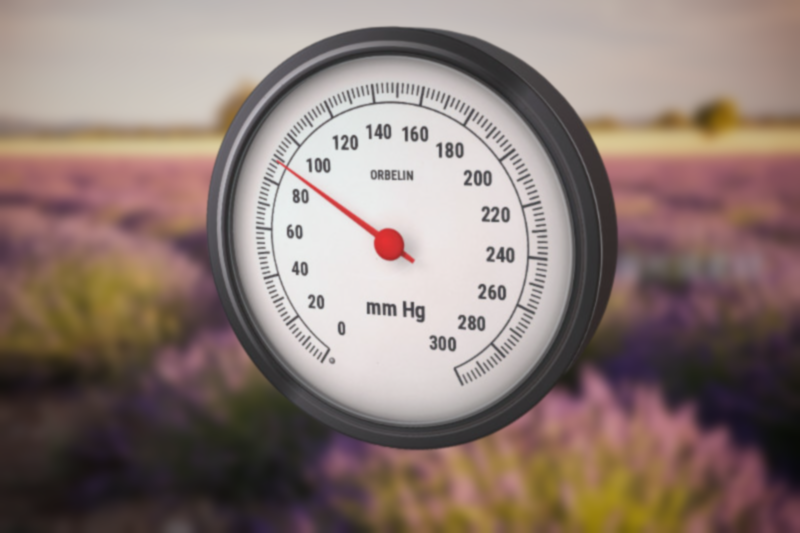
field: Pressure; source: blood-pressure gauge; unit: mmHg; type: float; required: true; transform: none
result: 90 mmHg
